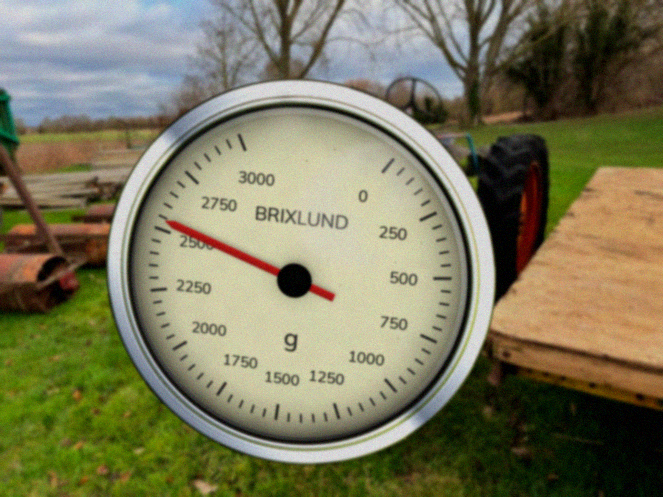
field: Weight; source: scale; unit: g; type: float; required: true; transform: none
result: 2550 g
